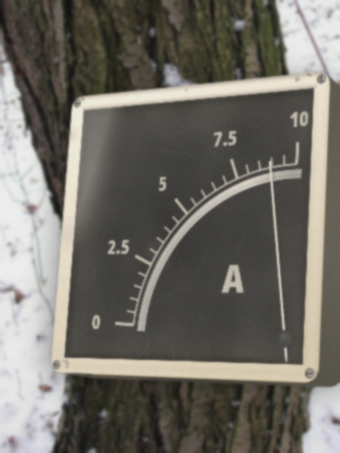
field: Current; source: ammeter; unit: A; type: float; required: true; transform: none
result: 9 A
